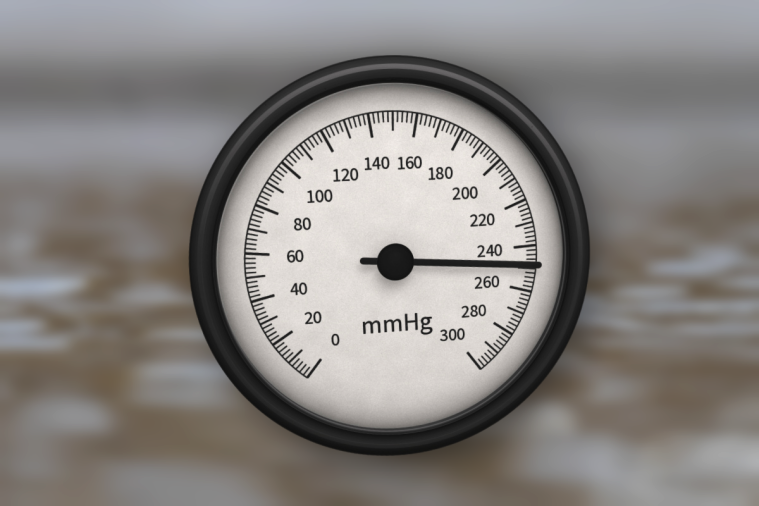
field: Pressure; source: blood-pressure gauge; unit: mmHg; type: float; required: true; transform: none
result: 248 mmHg
